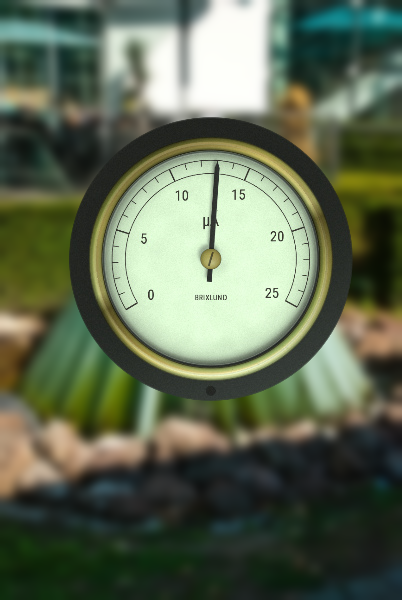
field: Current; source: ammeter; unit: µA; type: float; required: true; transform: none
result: 13 µA
